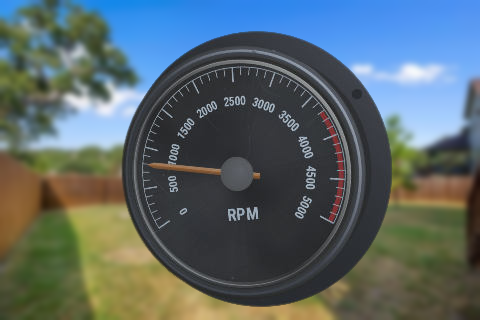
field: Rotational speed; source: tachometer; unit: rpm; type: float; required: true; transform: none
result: 800 rpm
